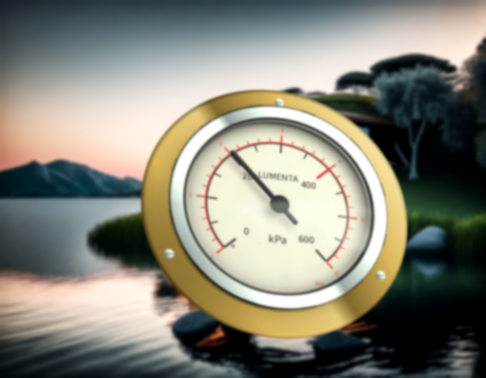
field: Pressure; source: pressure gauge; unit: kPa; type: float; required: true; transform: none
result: 200 kPa
